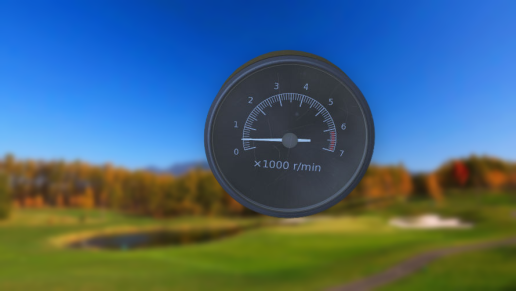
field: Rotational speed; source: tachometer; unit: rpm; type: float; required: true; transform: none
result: 500 rpm
